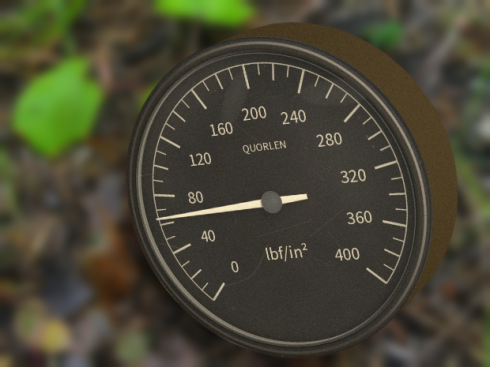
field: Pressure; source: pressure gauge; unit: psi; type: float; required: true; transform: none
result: 65 psi
